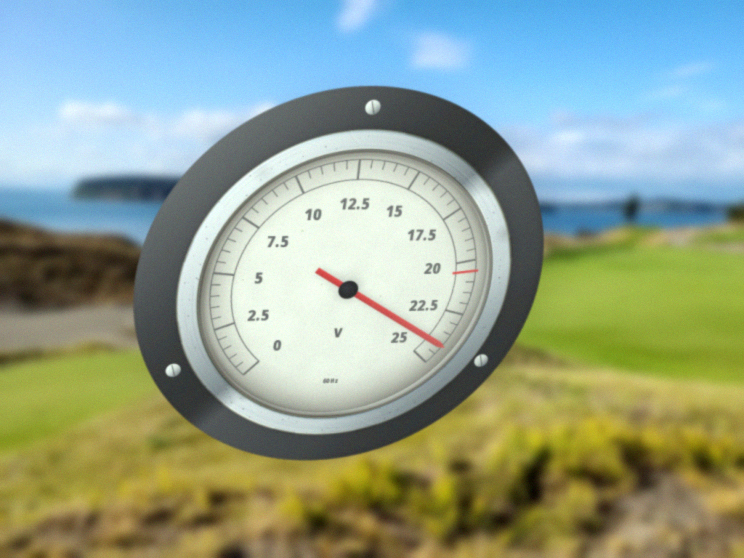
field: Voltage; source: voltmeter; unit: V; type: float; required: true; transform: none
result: 24 V
